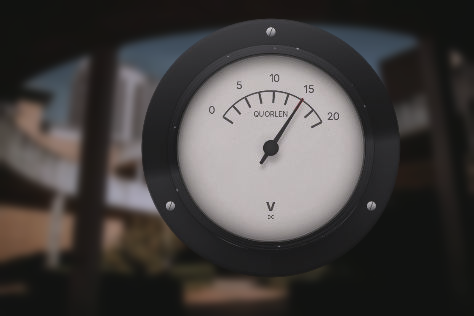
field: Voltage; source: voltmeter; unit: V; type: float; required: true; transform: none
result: 15 V
